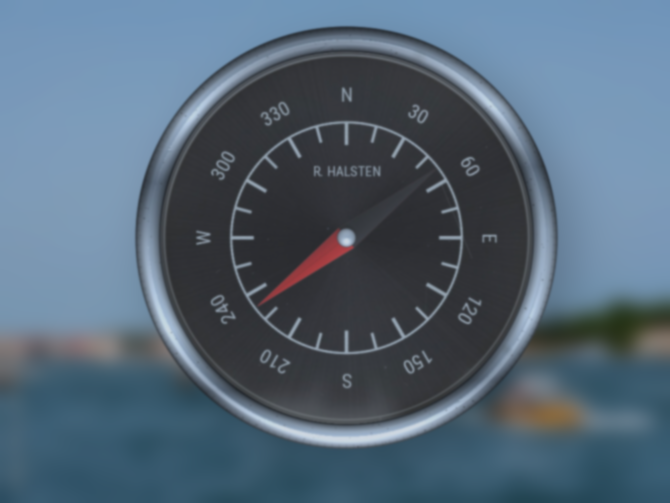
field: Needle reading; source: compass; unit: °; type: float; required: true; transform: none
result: 232.5 °
